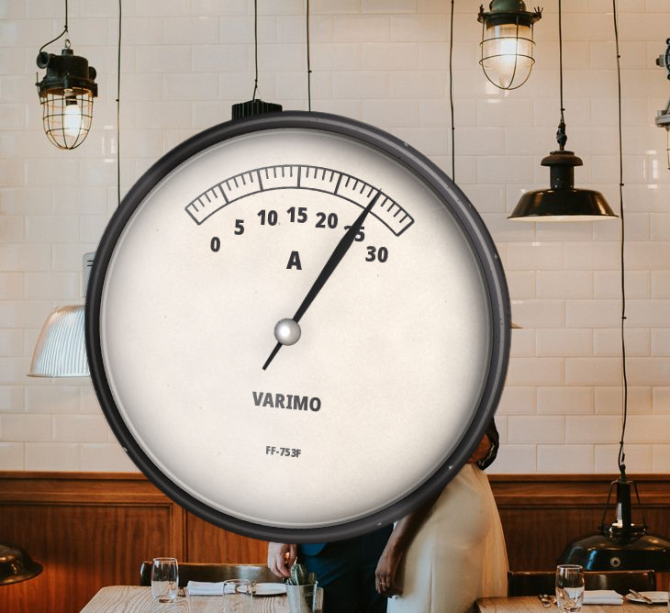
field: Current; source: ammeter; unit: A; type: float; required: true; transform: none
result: 25 A
